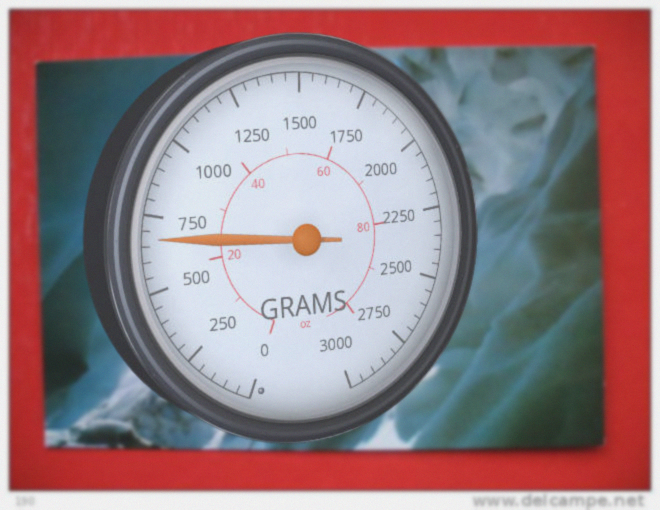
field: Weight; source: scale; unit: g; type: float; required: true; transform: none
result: 675 g
